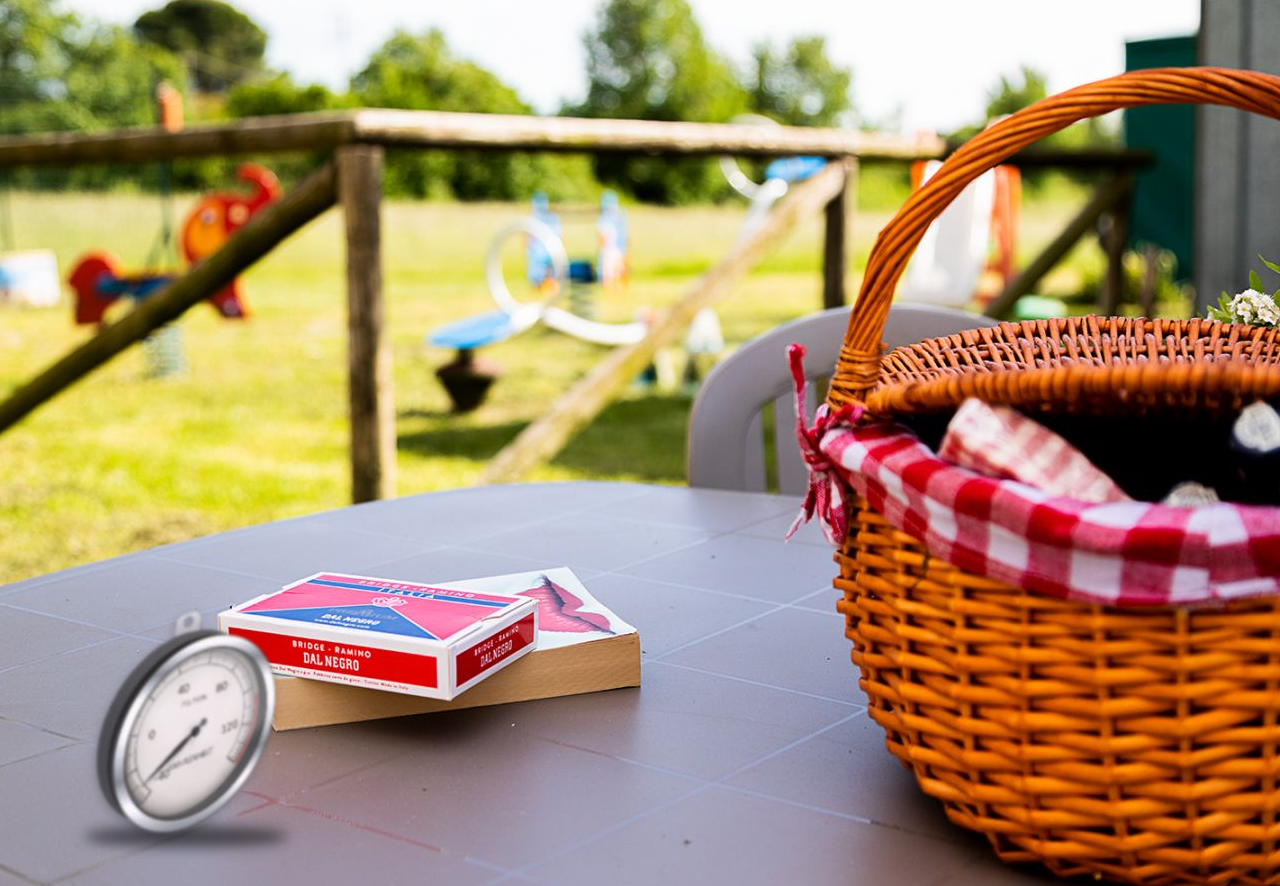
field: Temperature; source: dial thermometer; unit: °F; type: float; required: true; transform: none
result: -30 °F
